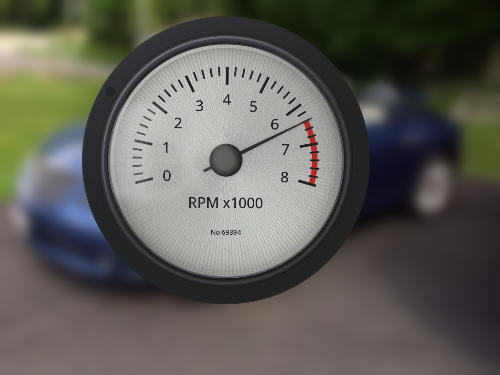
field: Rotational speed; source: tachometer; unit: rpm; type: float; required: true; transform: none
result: 6400 rpm
